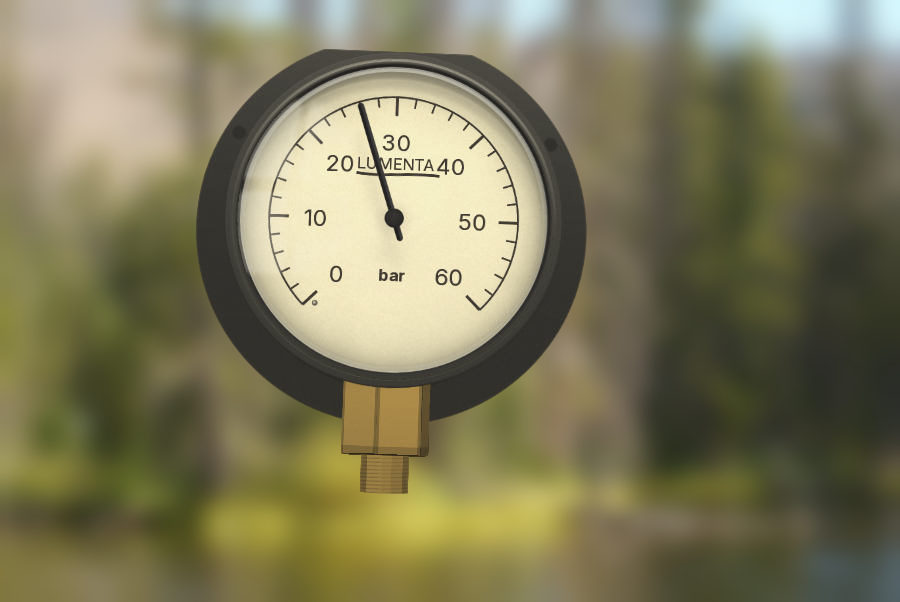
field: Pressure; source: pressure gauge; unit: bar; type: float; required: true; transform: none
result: 26 bar
